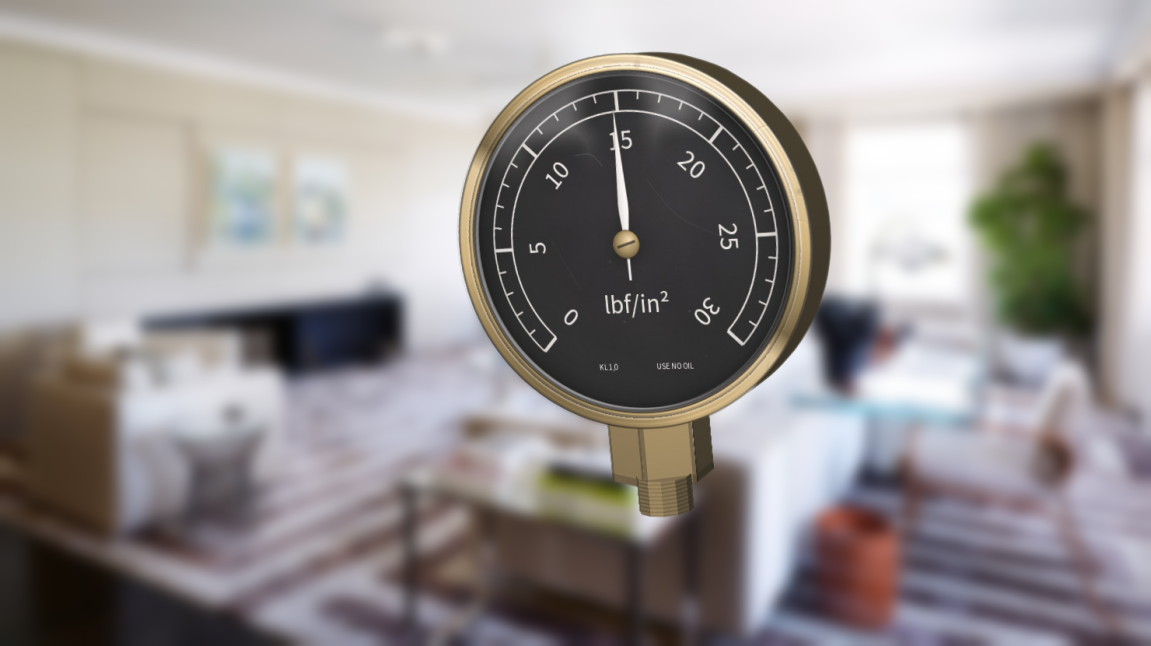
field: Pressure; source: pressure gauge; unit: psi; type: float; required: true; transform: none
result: 15 psi
